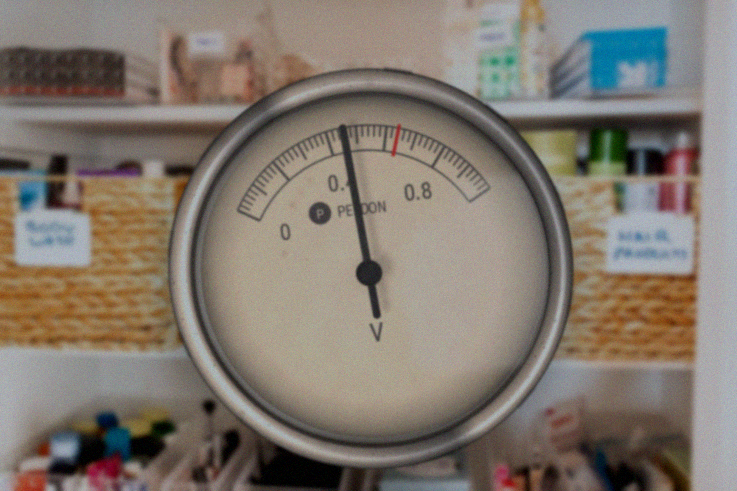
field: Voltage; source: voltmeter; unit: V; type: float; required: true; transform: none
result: 0.46 V
